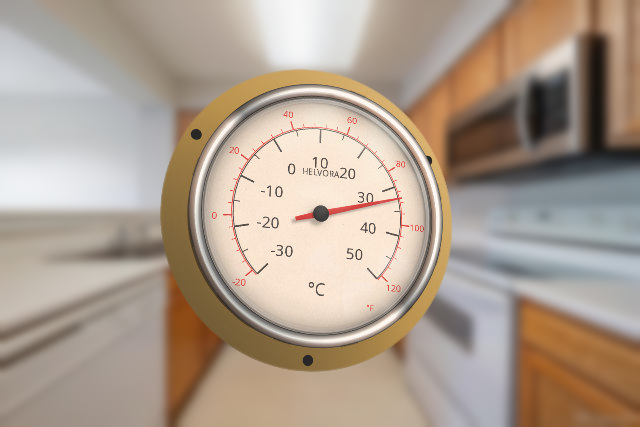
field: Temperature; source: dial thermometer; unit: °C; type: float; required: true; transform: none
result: 32.5 °C
